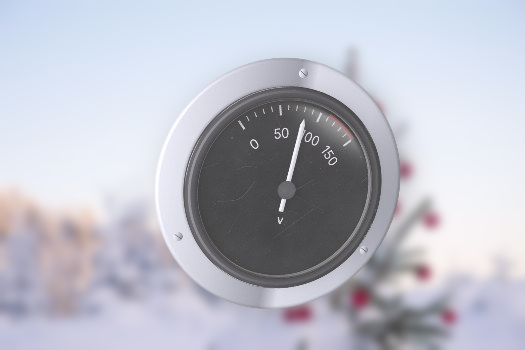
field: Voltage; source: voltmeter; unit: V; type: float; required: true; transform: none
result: 80 V
